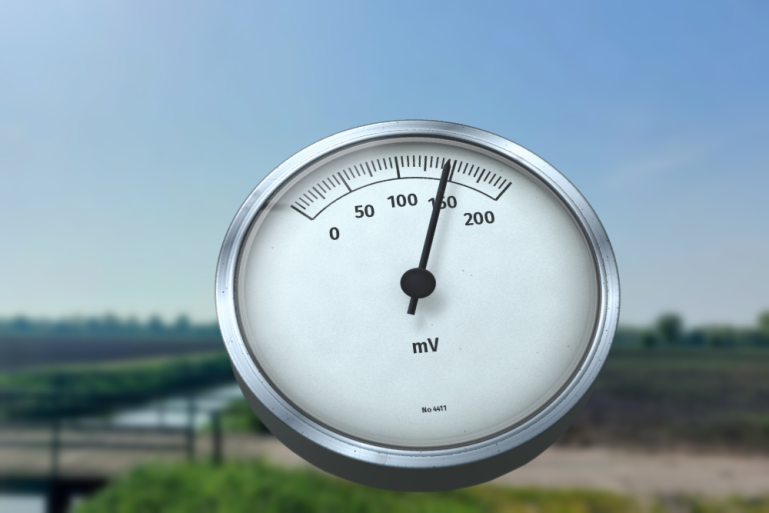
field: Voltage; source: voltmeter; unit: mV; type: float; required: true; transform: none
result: 145 mV
